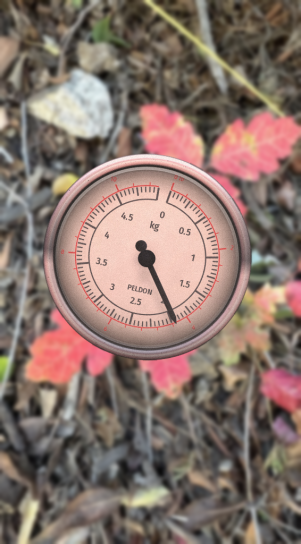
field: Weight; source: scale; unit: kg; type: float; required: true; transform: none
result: 1.95 kg
